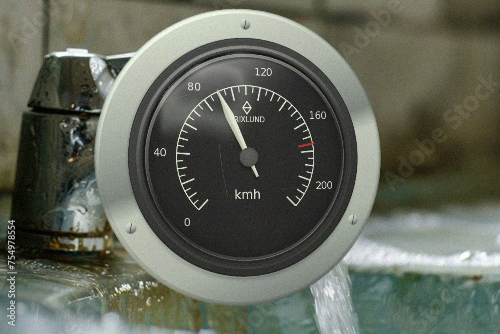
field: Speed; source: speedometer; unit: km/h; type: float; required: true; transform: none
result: 90 km/h
